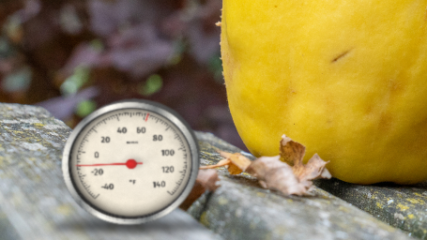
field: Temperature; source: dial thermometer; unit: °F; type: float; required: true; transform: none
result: -10 °F
